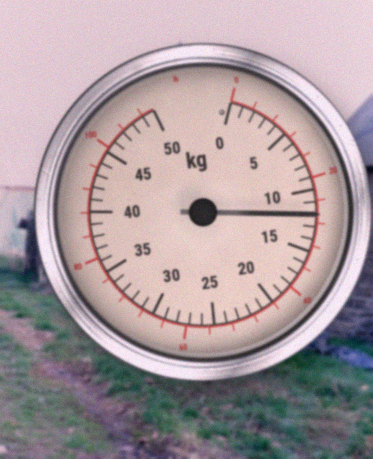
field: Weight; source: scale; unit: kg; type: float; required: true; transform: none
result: 12 kg
